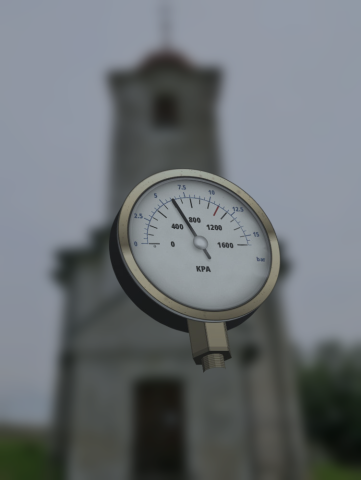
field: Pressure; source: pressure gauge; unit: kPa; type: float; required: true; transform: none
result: 600 kPa
